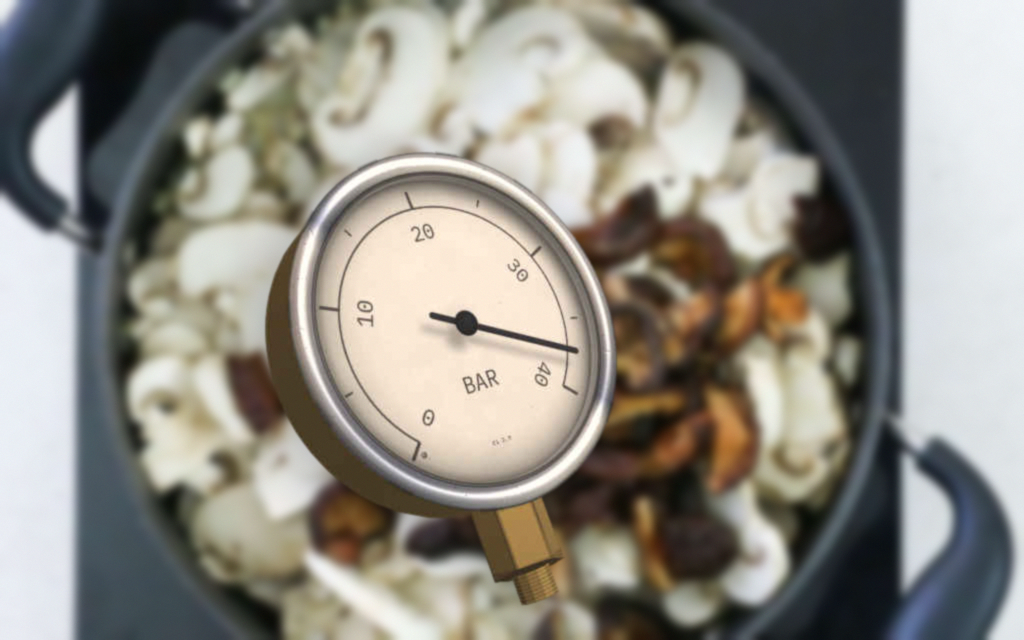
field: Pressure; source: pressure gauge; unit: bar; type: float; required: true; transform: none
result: 37.5 bar
